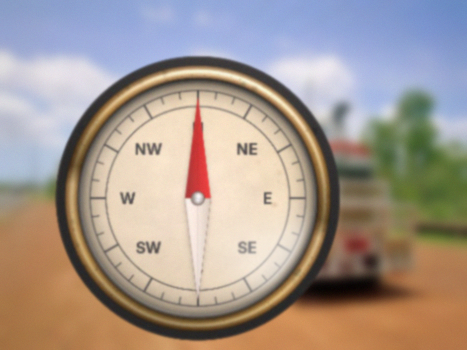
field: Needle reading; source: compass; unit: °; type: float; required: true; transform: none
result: 0 °
